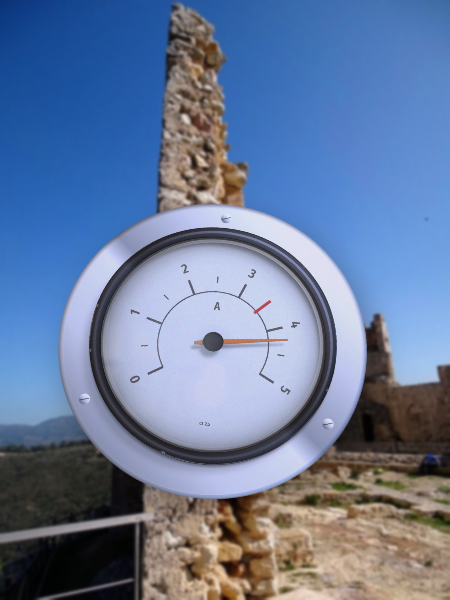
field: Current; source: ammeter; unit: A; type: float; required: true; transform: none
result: 4.25 A
